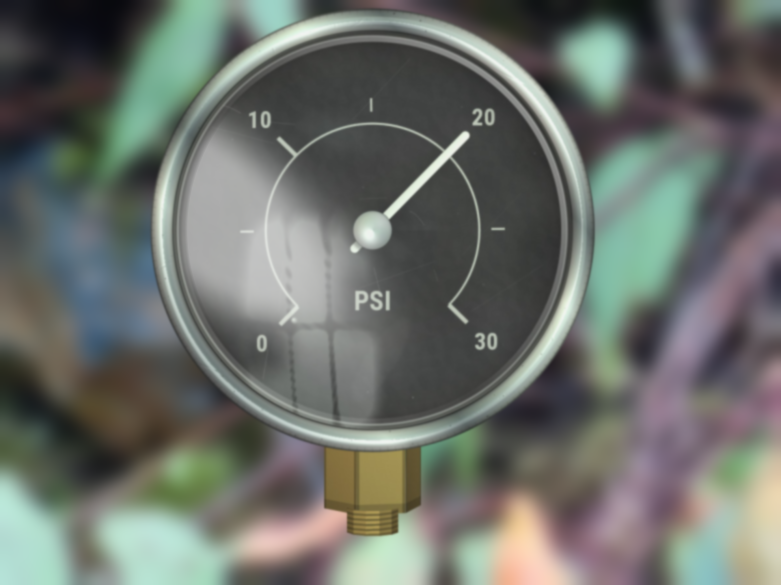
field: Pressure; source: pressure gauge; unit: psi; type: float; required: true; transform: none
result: 20 psi
